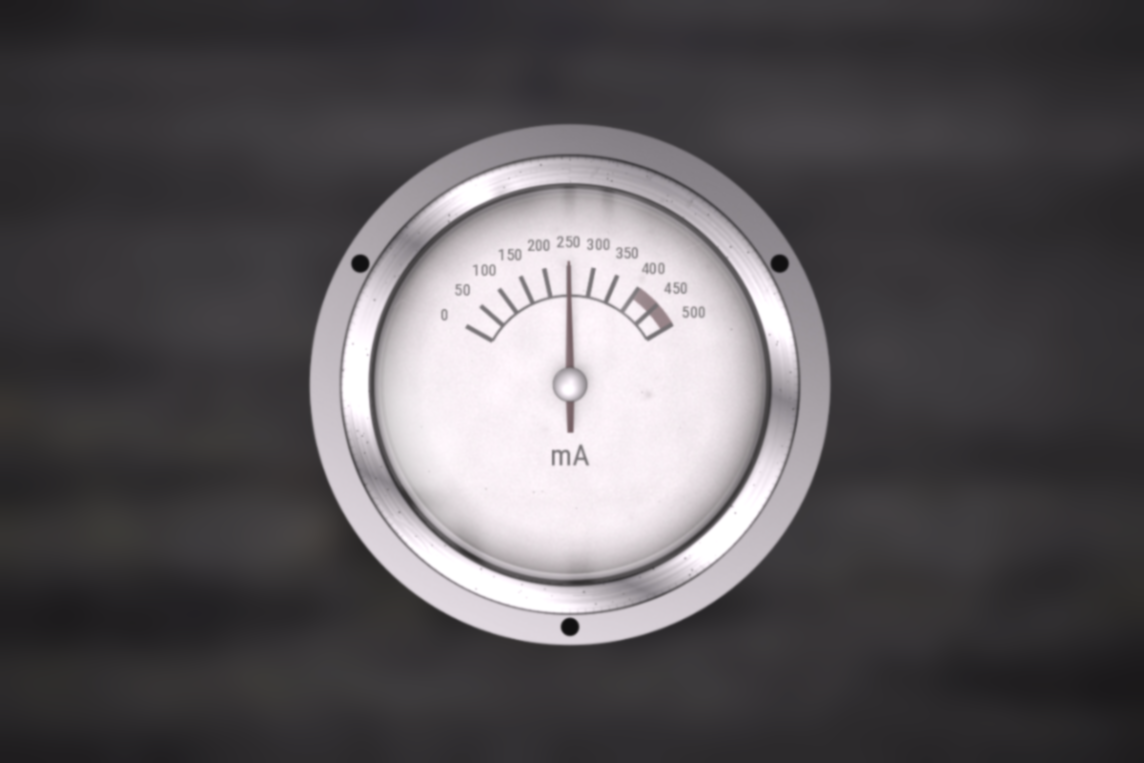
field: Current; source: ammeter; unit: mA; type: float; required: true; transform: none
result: 250 mA
